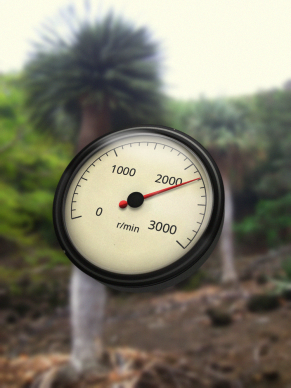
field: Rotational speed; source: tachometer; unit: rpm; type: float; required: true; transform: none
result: 2200 rpm
